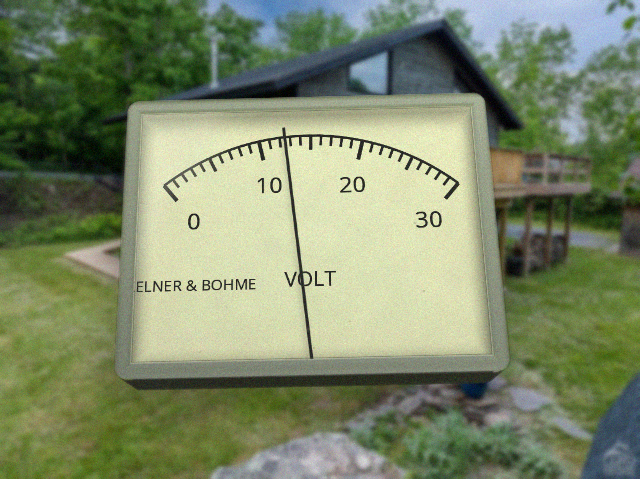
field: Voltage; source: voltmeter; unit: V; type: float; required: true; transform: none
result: 12.5 V
